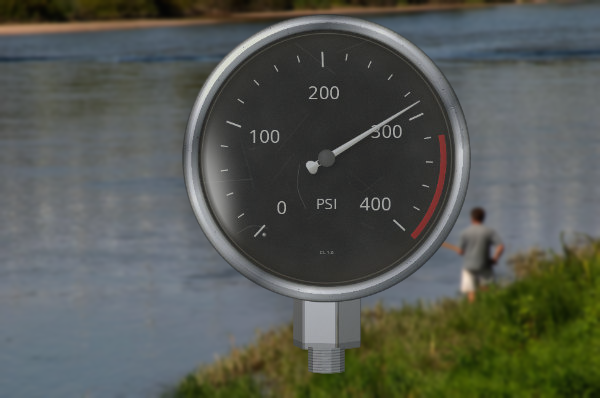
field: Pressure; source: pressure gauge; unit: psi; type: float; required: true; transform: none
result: 290 psi
